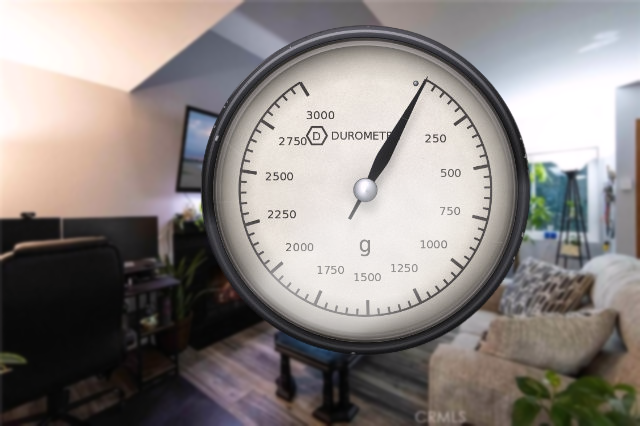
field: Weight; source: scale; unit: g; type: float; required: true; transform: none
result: 0 g
